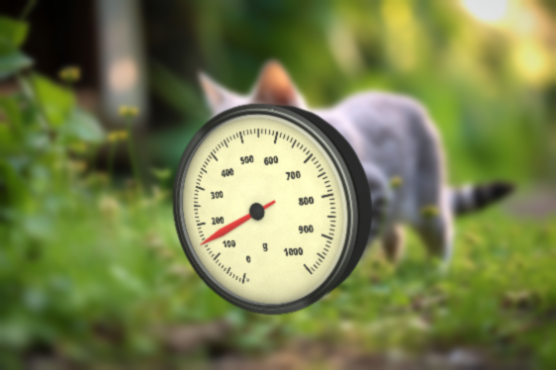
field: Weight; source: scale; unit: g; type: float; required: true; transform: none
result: 150 g
